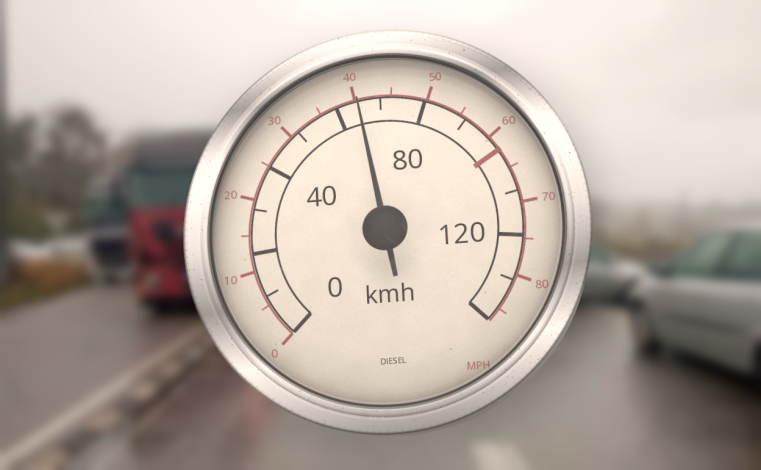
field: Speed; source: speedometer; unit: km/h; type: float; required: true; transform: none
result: 65 km/h
